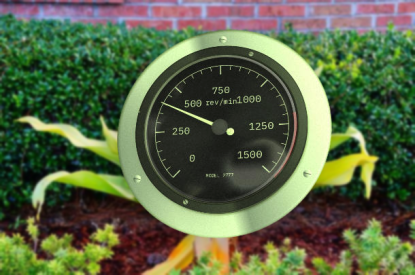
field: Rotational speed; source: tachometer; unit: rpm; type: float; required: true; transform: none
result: 400 rpm
